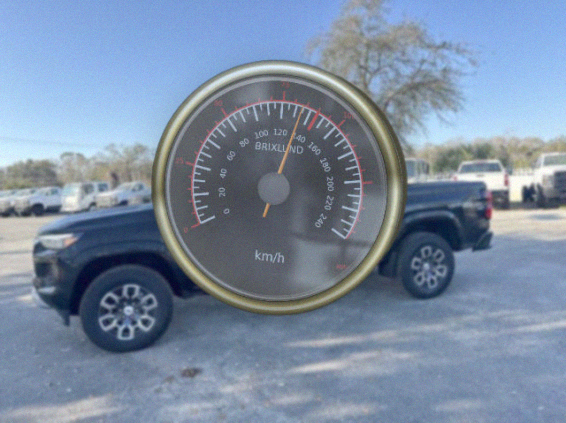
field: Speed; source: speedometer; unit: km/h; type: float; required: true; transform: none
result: 135 km/h
